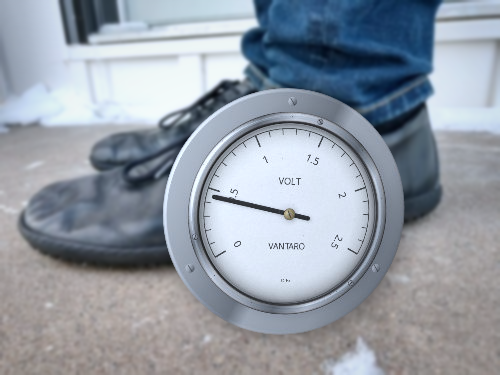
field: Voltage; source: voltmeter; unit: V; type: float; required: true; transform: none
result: 0.45 V
